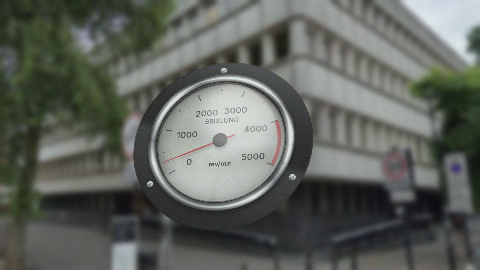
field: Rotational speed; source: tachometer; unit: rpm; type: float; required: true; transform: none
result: 250 rpm
